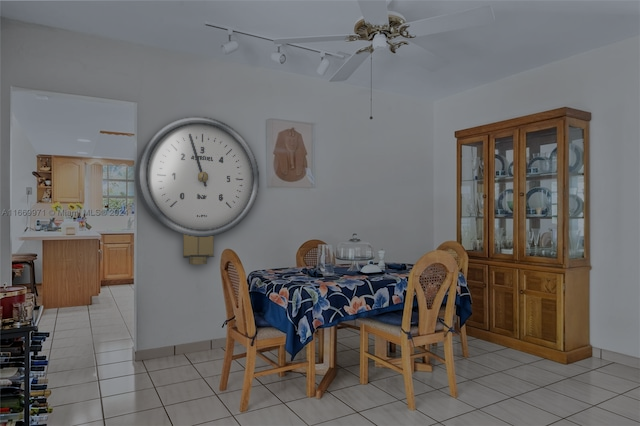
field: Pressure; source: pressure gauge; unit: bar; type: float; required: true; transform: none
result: 2.6 bar
